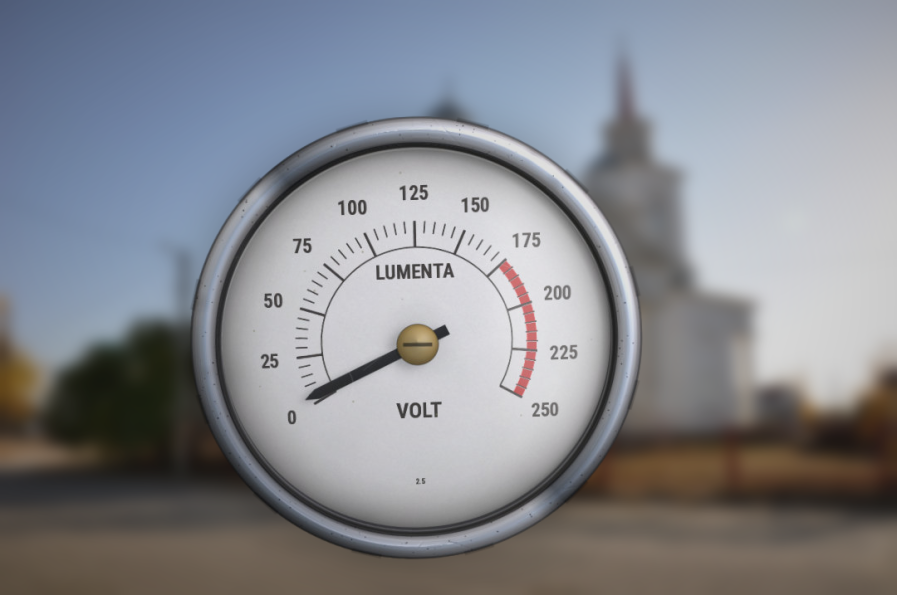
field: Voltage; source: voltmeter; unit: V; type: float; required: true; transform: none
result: 5 V
